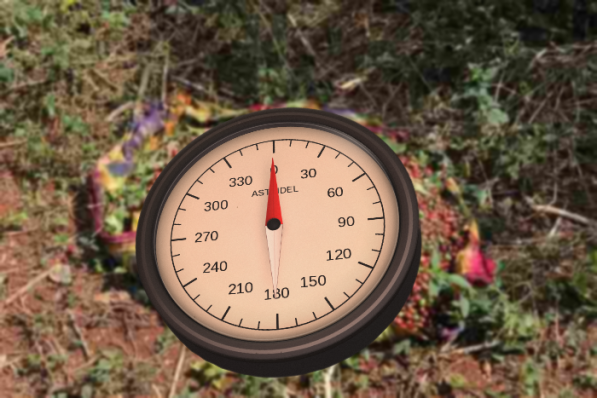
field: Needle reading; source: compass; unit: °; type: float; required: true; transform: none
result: 0 °
